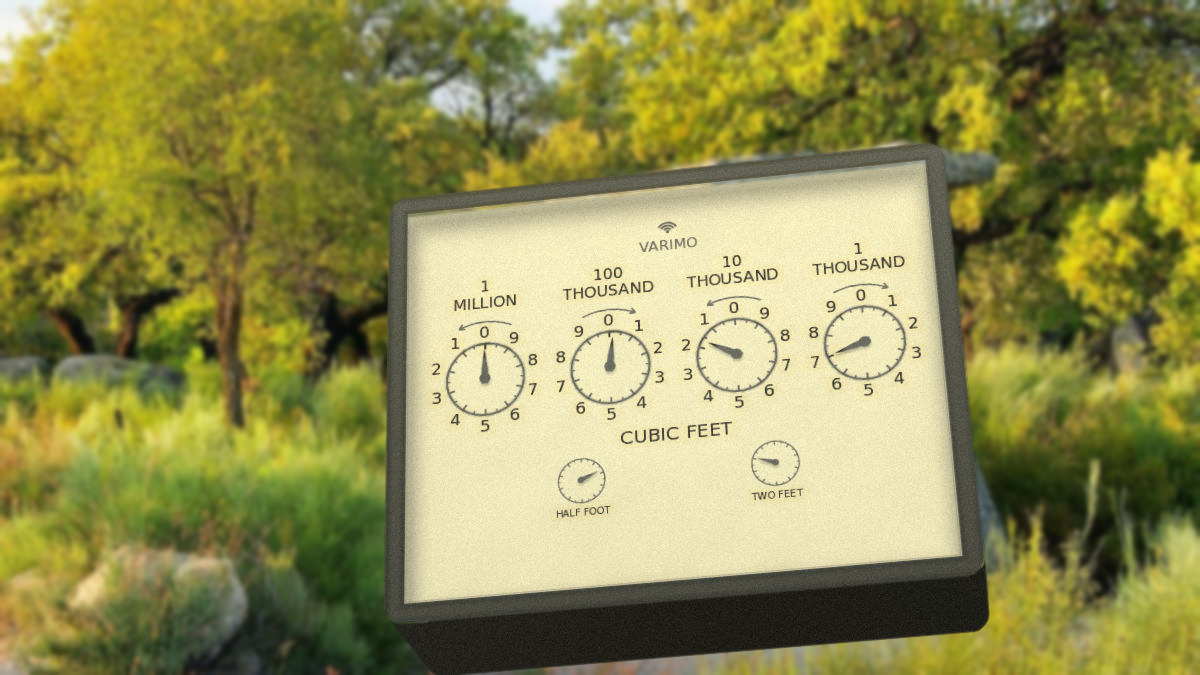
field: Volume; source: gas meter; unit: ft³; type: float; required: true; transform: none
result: 1700 ft³
